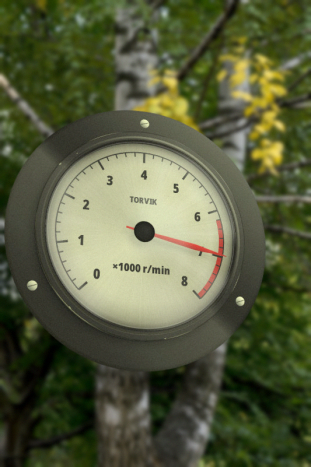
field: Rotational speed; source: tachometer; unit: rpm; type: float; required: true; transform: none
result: 7000 rpm
